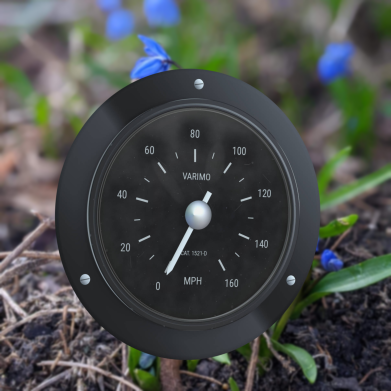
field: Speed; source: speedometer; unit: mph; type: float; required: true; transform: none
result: 0 mph
